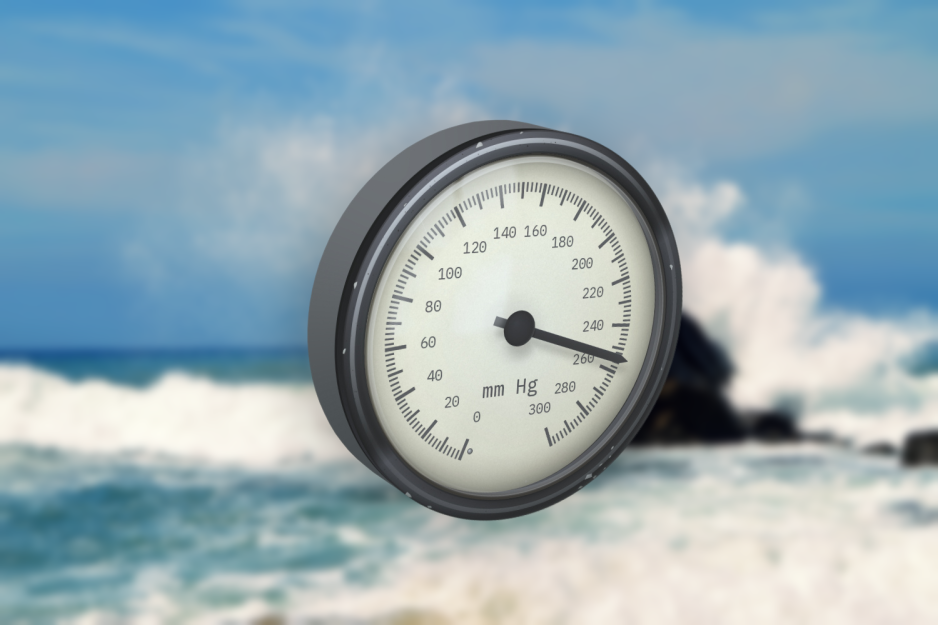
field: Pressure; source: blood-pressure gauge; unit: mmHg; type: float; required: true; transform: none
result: 254 mmHg
